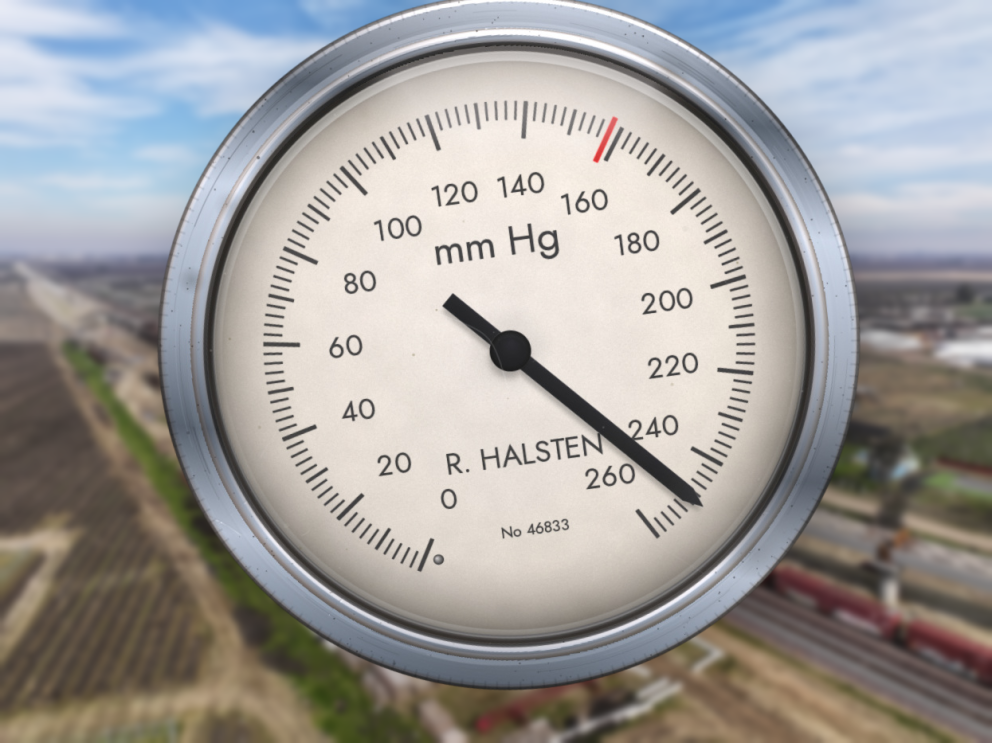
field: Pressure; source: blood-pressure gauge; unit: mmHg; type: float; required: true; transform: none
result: 249 mmHg
